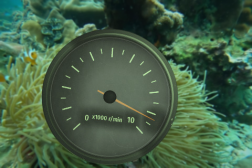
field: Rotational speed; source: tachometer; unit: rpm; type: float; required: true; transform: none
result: 9250 rpm
